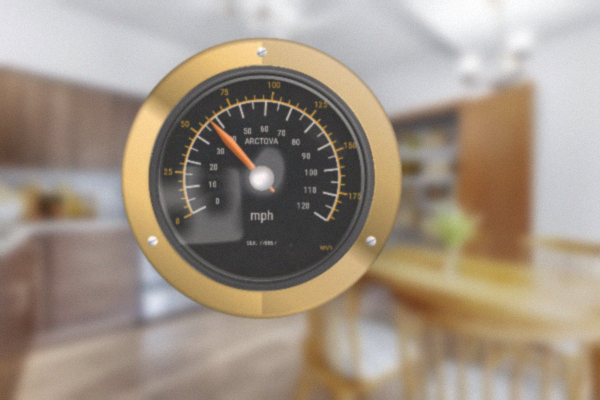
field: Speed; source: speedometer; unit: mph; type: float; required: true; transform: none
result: 37.5 mph
